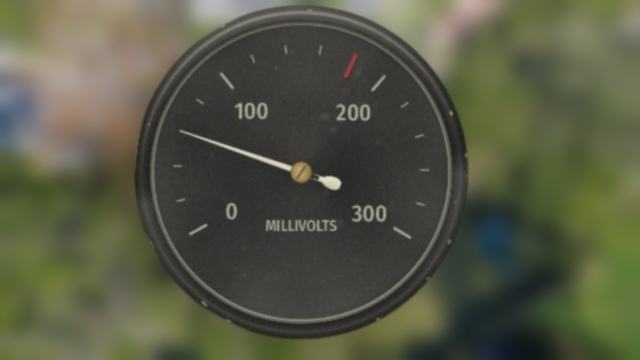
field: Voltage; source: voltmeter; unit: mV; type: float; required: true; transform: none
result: 60 mV
